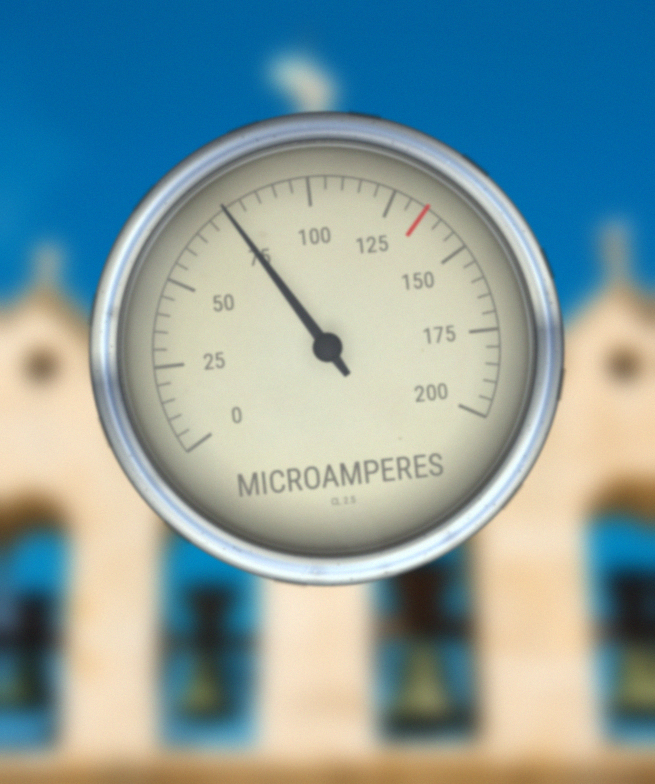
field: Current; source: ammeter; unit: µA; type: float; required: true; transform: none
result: 75 µA
